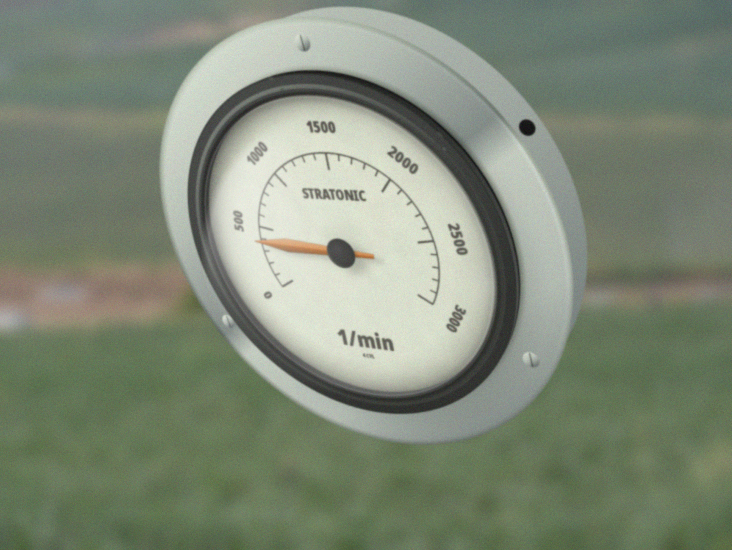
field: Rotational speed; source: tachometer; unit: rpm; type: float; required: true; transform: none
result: 400 rpm
